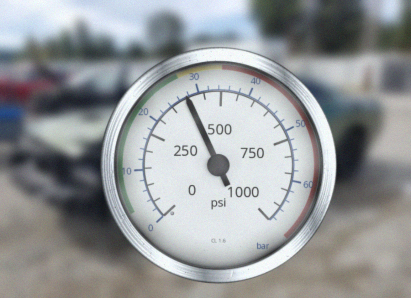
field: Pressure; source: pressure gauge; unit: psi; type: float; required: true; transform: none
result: 400 psi
